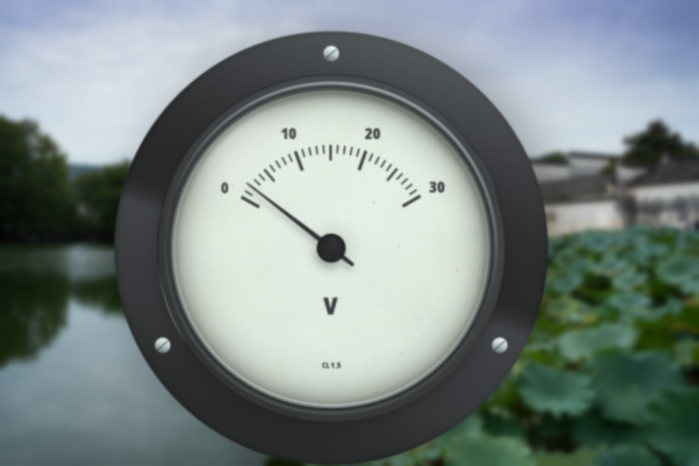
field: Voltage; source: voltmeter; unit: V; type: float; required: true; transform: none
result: 2 V
